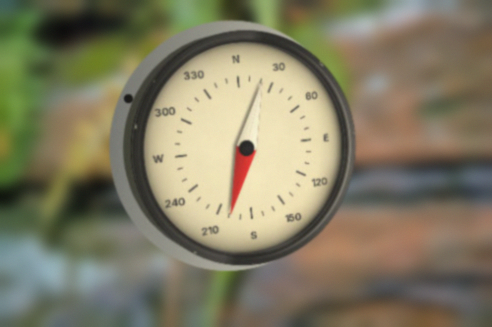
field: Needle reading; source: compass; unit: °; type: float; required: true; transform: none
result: 200 °
